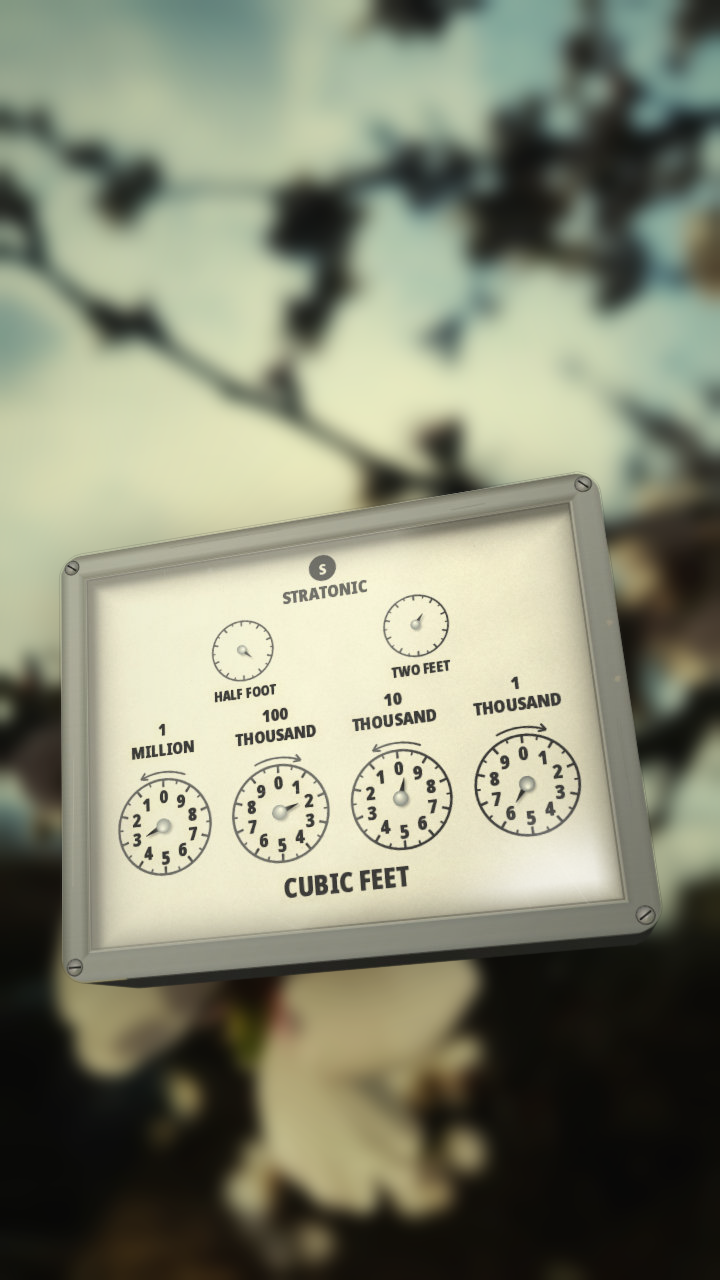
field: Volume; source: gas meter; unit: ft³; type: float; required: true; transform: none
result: 319600 ft³
